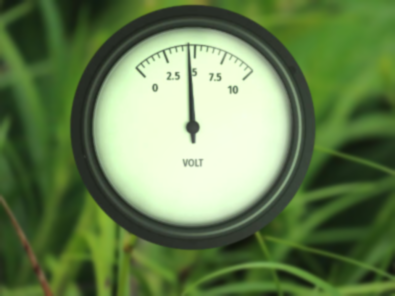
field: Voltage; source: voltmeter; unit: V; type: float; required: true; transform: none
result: 4.5 V
